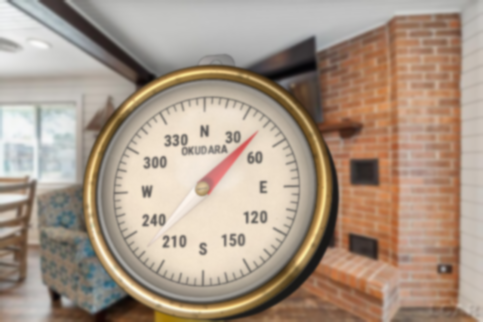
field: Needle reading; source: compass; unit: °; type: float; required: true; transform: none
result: 45 °
